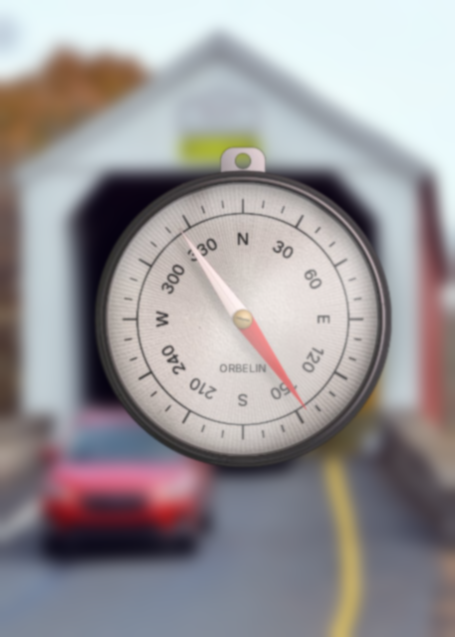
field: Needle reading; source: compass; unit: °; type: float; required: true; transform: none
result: 145 °
